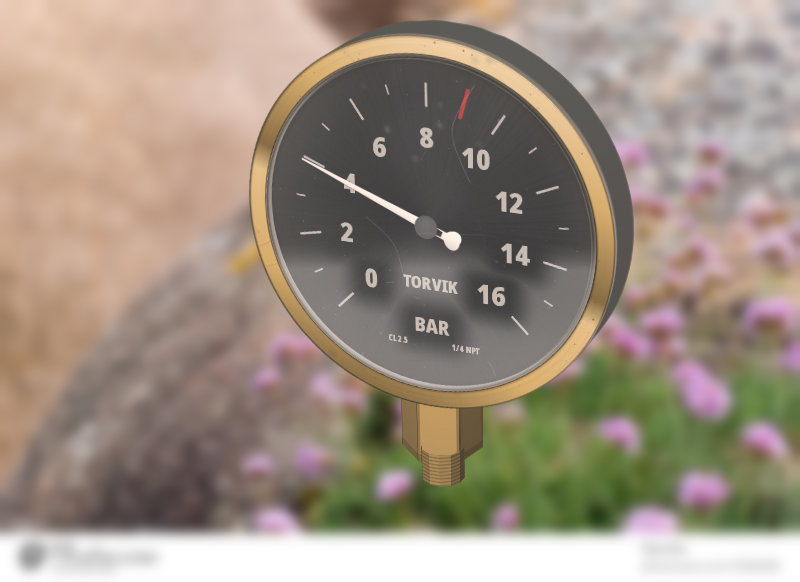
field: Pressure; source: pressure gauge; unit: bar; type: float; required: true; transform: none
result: 4 bar
